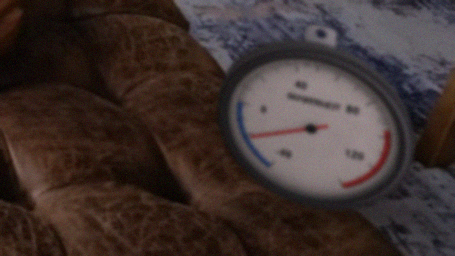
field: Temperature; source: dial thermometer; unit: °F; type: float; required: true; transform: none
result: -20 °F
